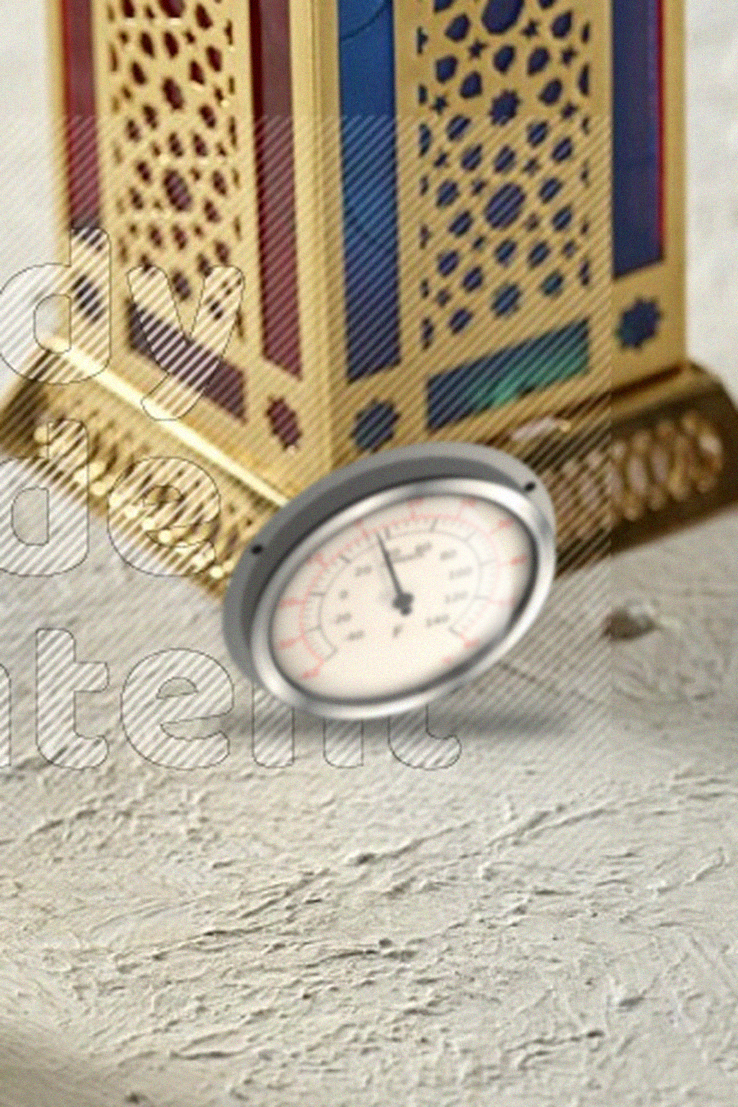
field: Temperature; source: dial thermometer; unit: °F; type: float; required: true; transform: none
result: 36 °F
